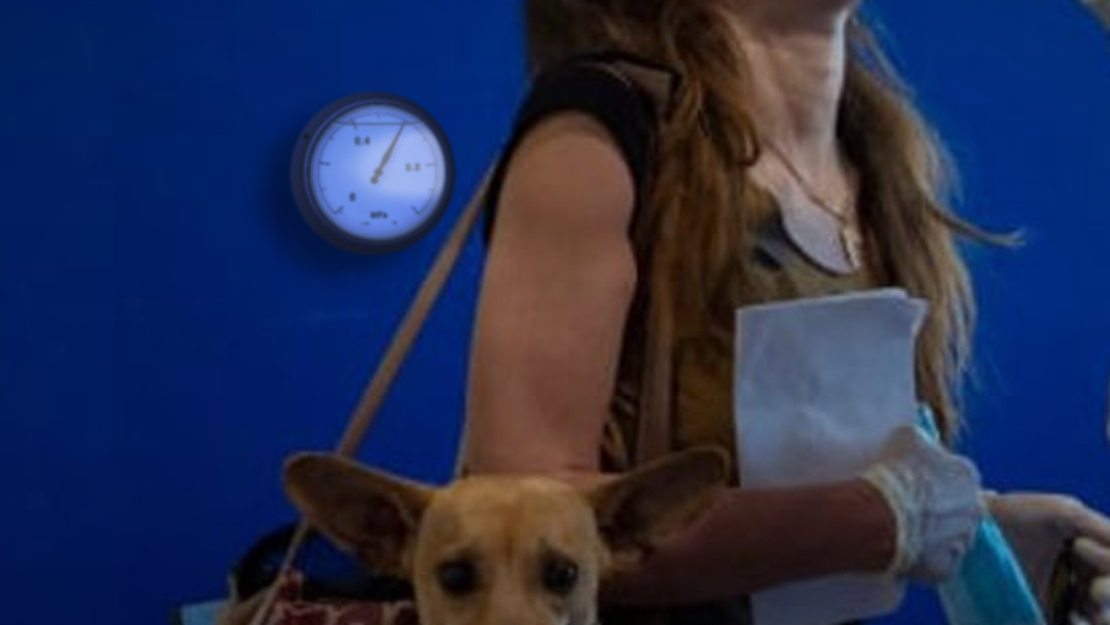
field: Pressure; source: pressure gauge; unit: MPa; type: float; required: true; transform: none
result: 0.6 MPa
